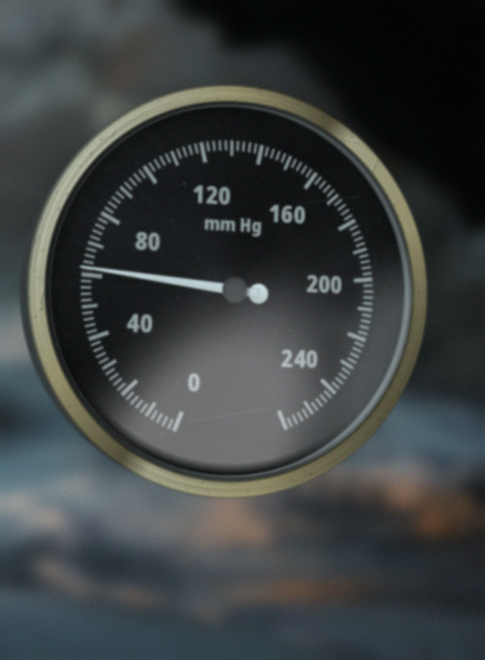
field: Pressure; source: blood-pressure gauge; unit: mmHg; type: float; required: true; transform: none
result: 62 mmHg
